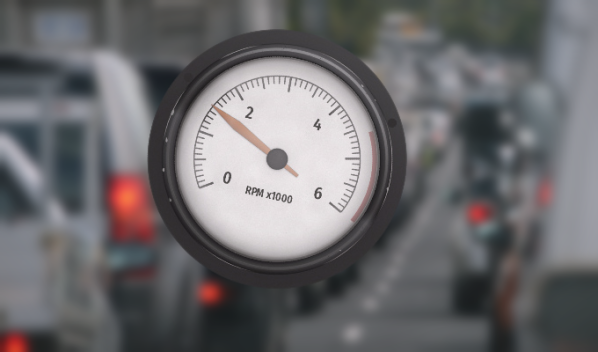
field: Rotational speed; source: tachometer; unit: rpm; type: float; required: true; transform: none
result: 1500 rpm
